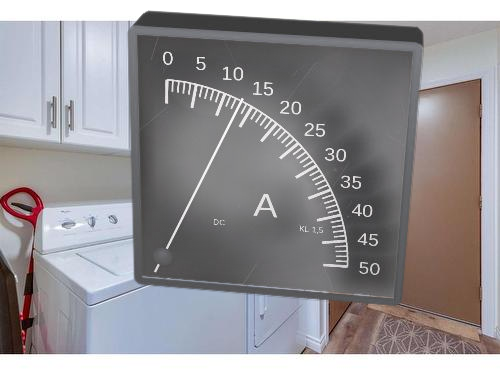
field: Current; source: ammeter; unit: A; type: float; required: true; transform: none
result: 13 A
